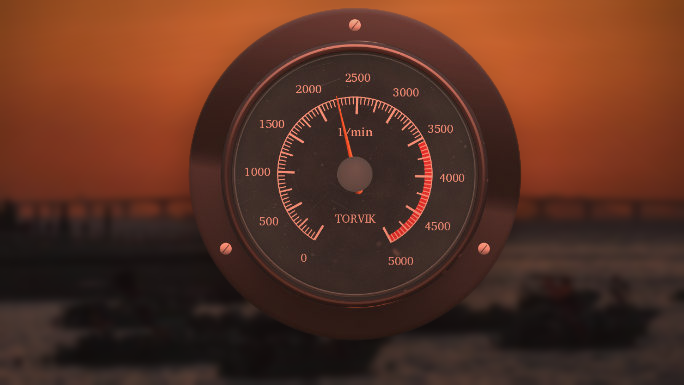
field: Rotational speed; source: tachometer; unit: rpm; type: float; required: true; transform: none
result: 2250 rpm
